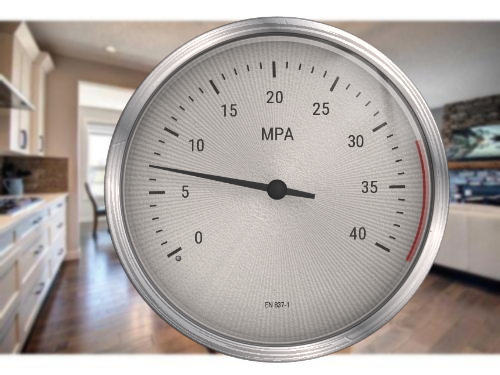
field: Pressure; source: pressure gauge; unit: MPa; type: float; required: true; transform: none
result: 7 MPa
